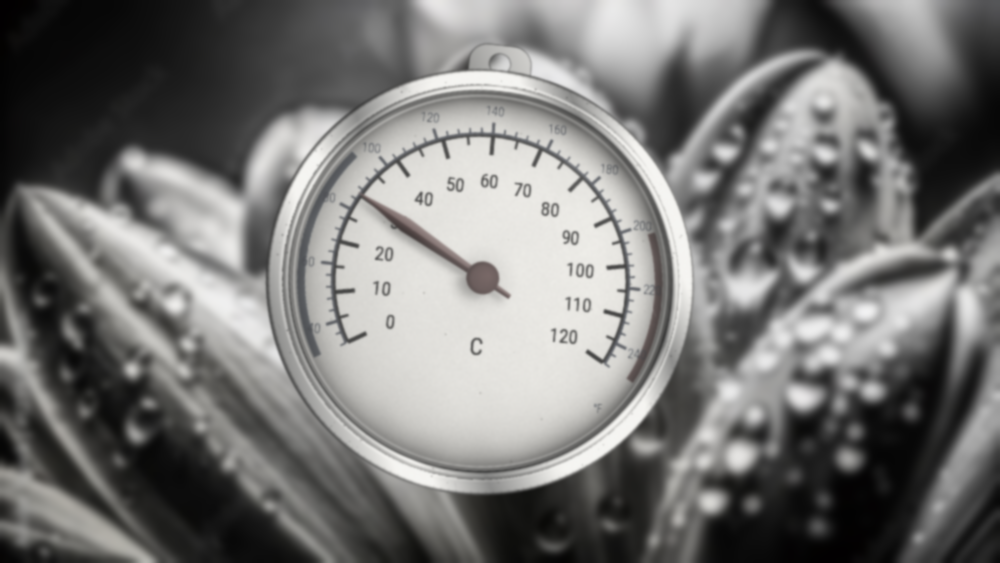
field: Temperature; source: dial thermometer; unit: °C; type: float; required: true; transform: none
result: 30 °C
